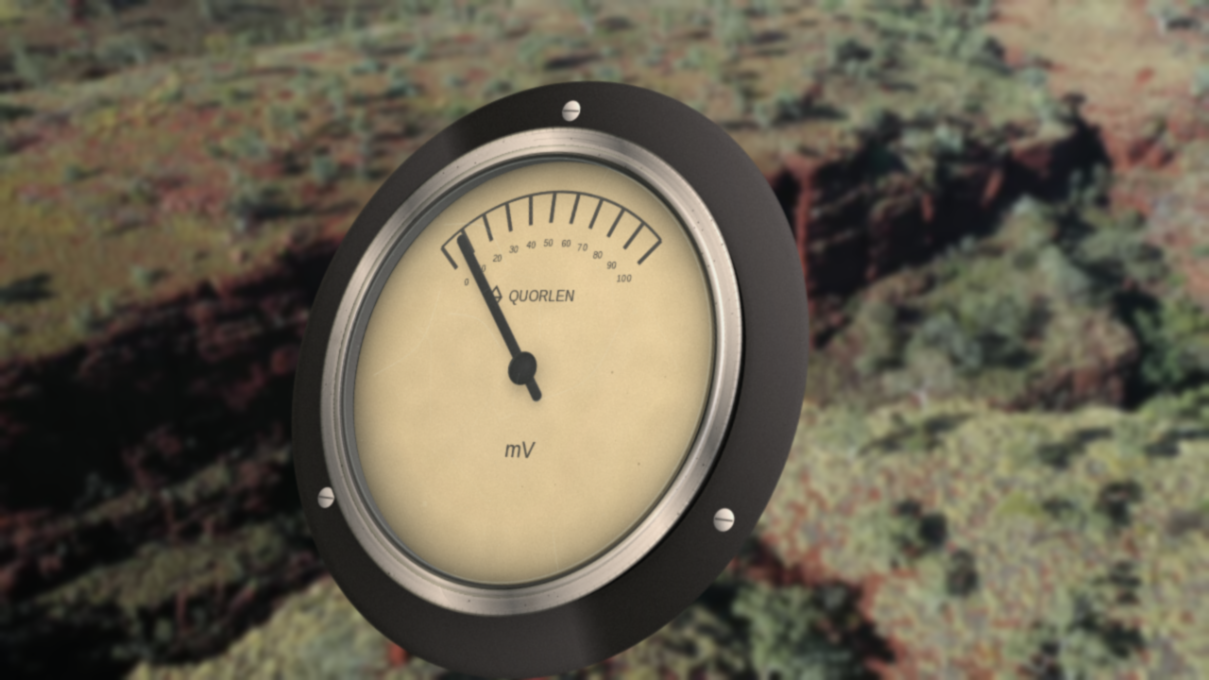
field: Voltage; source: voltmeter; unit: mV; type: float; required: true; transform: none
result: 10 mV
